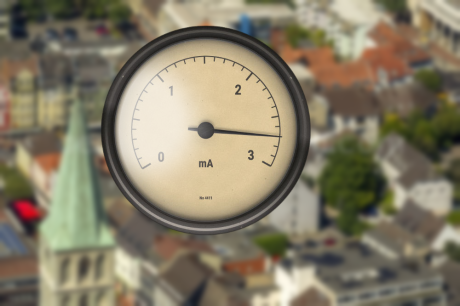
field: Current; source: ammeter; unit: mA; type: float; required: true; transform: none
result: 2.7 mA
